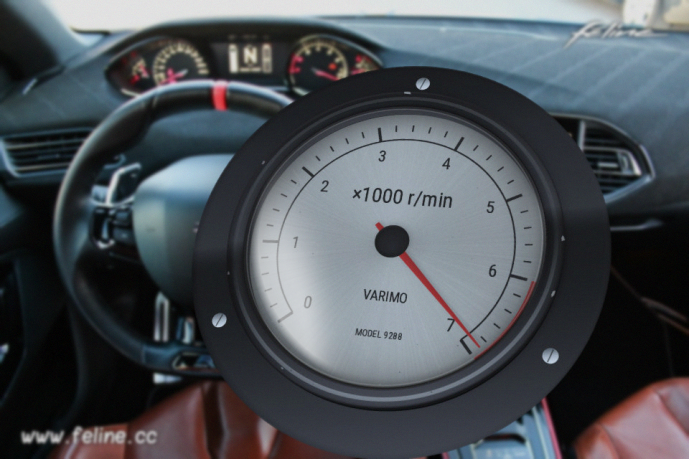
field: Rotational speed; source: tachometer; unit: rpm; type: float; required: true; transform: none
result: 6900 rpm
